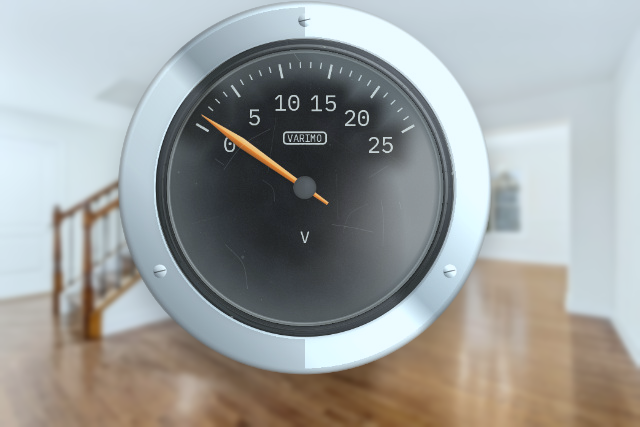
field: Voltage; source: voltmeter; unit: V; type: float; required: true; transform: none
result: 1 V
